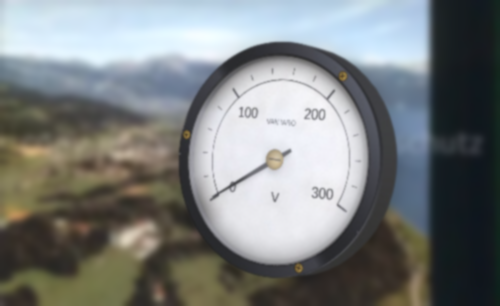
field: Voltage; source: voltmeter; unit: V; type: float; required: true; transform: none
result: 0 V
